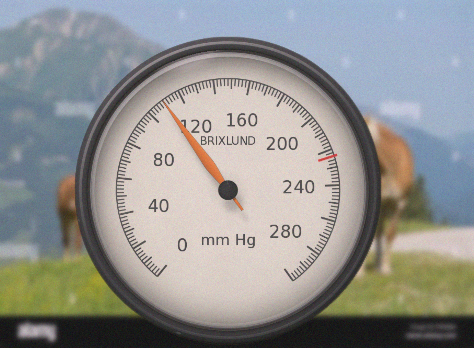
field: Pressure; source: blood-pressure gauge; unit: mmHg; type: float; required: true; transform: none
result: 110 mmHg
